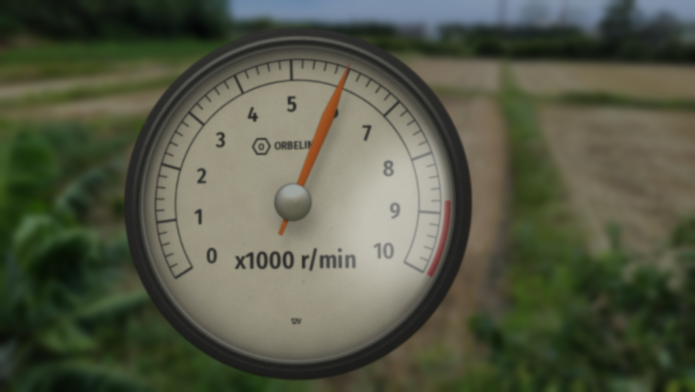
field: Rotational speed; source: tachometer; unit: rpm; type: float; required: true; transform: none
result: 6000 rpm
